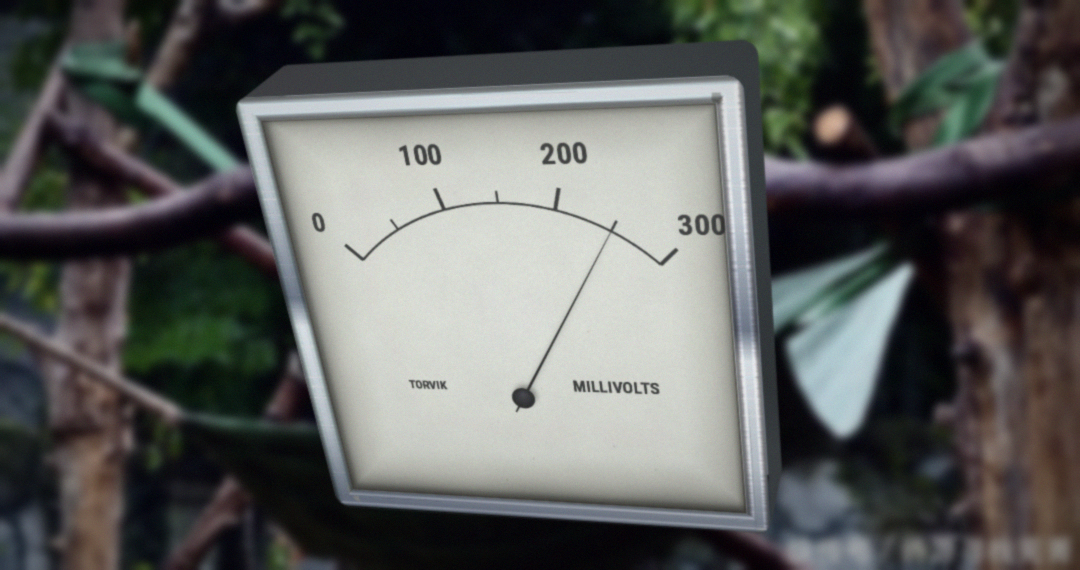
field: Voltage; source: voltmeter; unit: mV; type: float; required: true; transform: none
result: 250 mV
